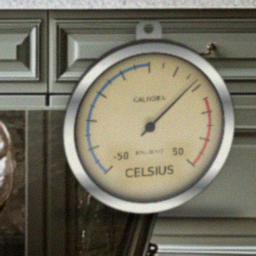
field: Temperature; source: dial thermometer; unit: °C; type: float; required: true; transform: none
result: 17.5 °C
